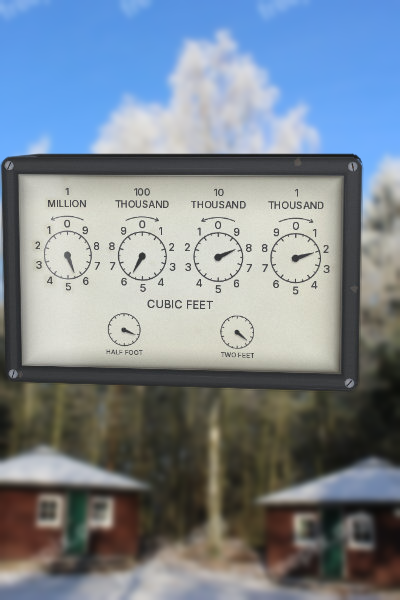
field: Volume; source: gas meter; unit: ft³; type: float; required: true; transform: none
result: 558200 ft³
